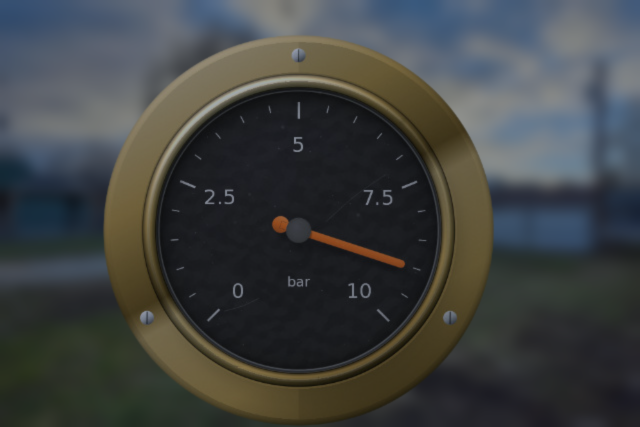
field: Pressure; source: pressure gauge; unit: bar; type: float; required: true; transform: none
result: 9 bar
